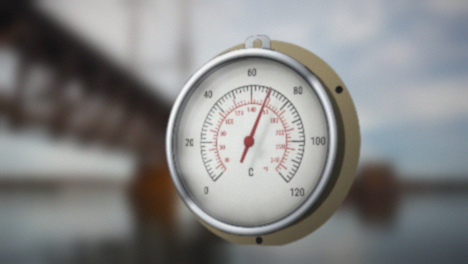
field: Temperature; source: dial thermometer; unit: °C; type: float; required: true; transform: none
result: 70 °C
